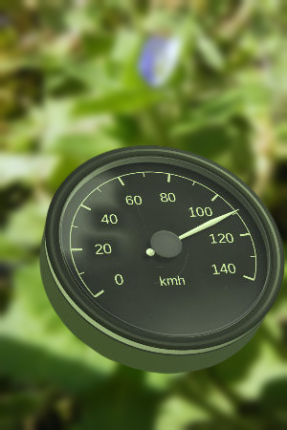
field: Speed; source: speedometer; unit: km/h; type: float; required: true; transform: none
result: 110 km/h
